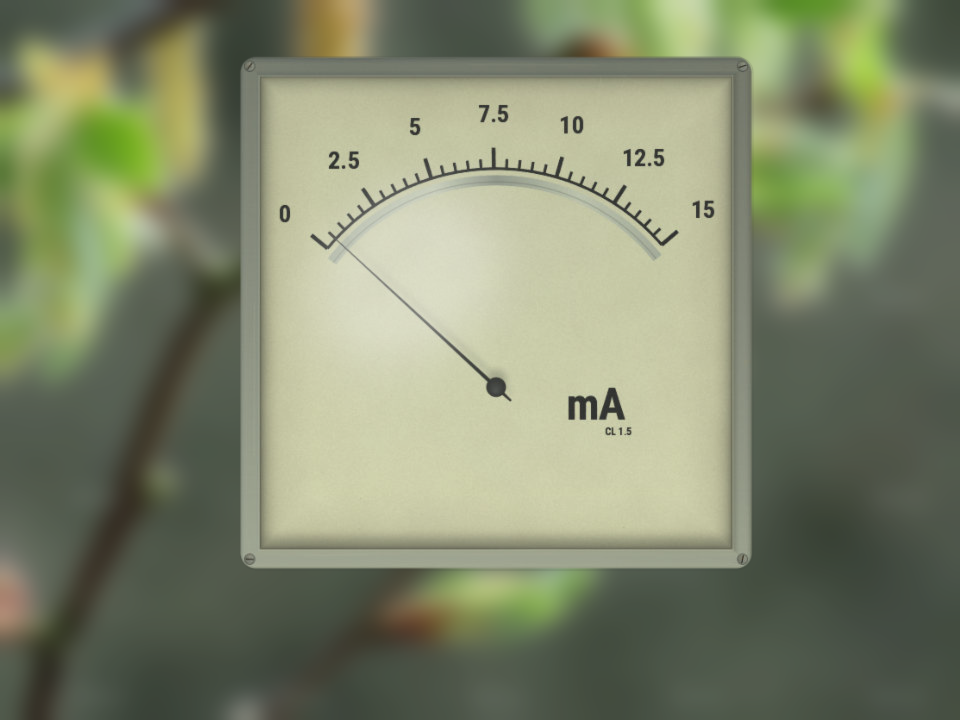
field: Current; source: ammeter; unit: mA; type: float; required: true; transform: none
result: 0.5 mA
